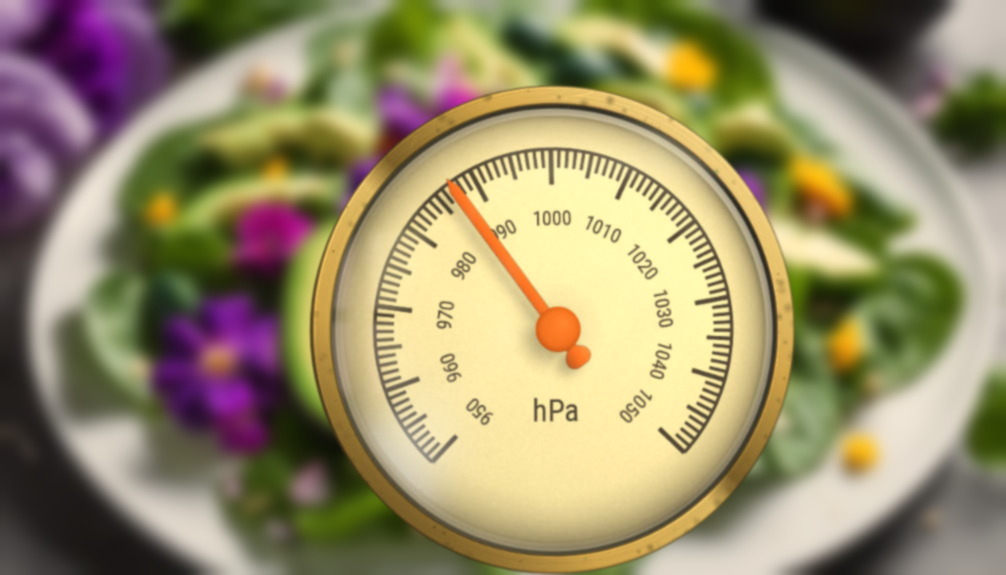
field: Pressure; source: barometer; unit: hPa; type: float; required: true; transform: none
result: 987 hPa
